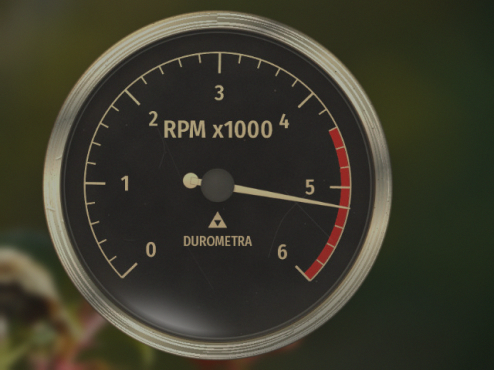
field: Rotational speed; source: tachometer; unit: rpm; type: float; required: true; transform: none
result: 5200 rpm
